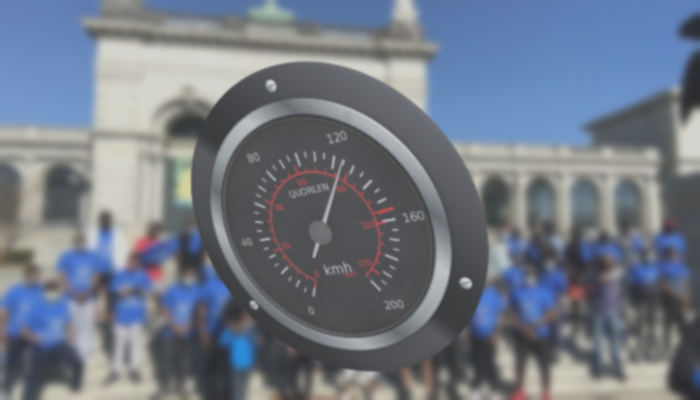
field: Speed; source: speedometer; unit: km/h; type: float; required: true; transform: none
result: 125 km/h
